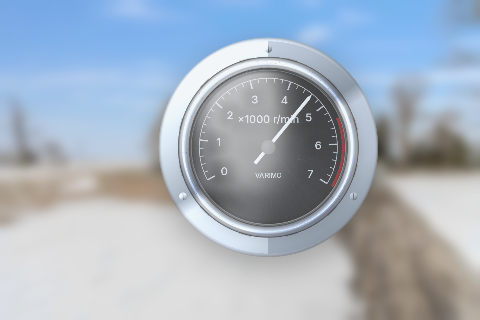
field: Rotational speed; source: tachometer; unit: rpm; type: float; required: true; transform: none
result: 4600 rpm
